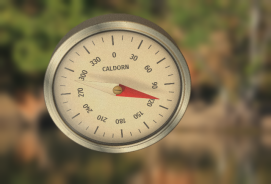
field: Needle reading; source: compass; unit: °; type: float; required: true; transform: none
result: 110 °
